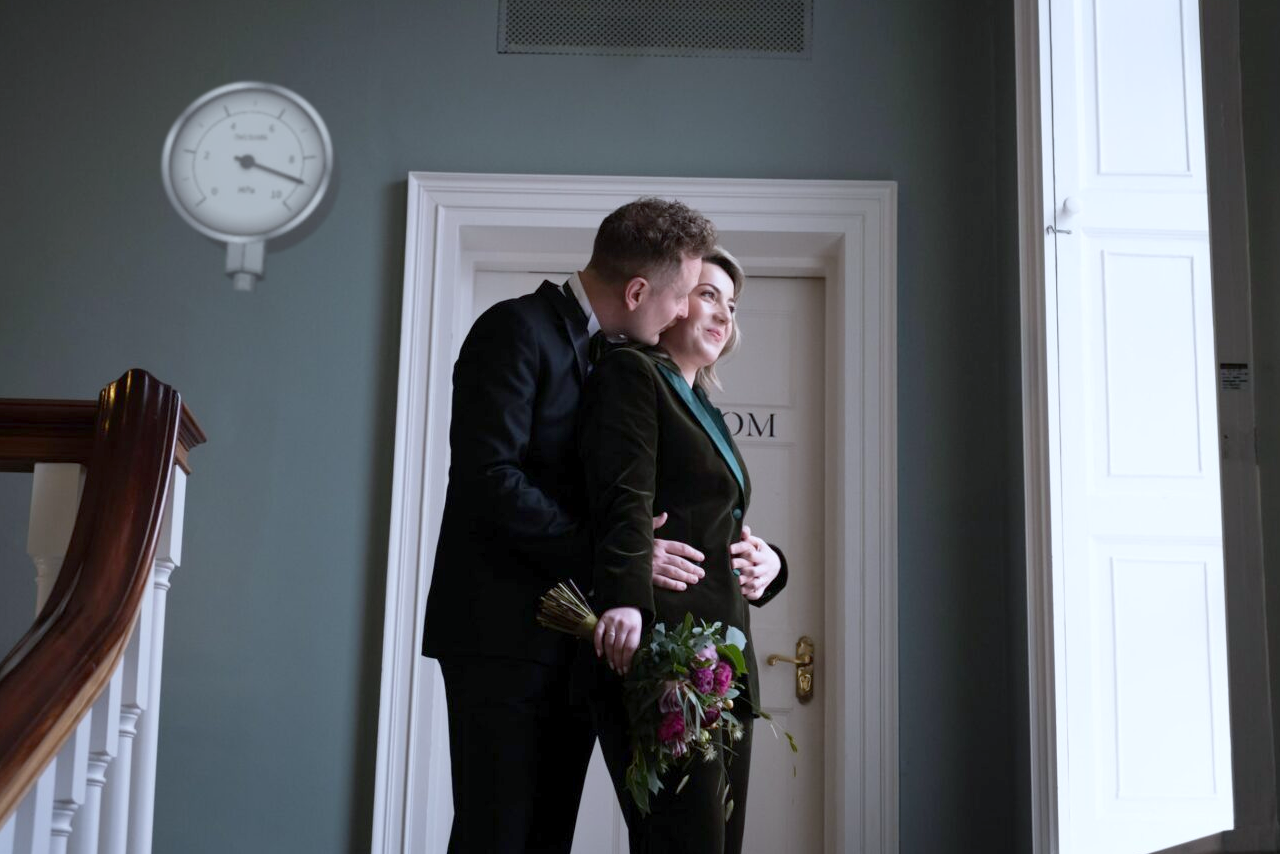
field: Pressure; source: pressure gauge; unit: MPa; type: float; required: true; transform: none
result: 9 MPa
